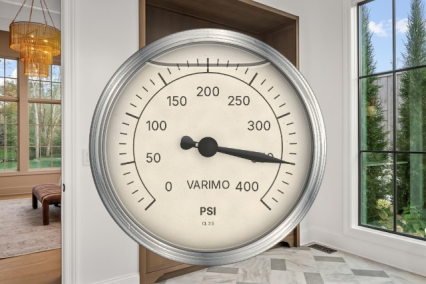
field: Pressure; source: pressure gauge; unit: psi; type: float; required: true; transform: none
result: 350 psi
